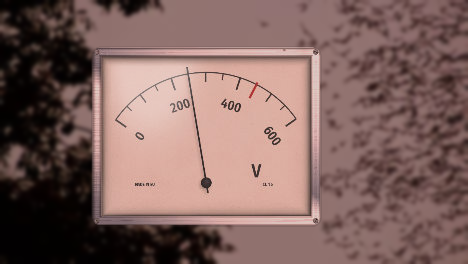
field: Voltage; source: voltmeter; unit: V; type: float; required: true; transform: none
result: 250 V
